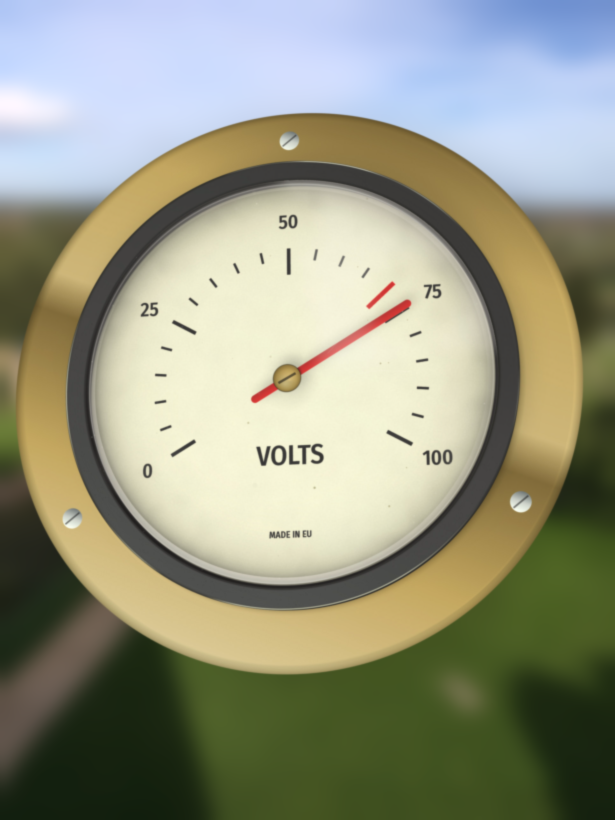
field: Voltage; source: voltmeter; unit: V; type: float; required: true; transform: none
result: 75 V
